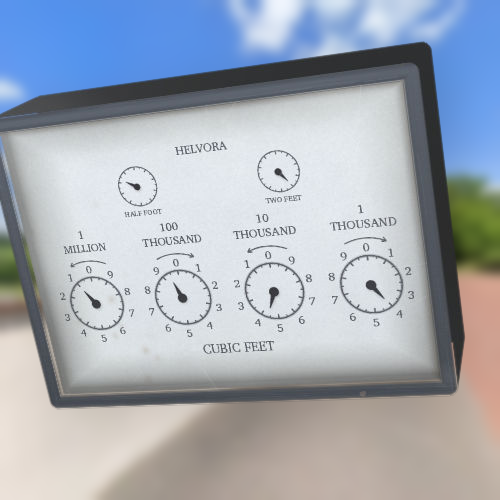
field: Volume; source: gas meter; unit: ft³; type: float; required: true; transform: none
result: 94400 ft³
